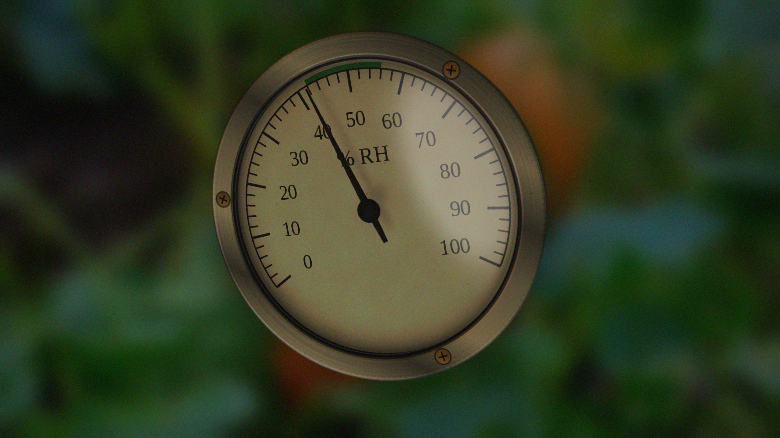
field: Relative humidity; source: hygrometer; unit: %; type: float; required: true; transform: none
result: 42 %
